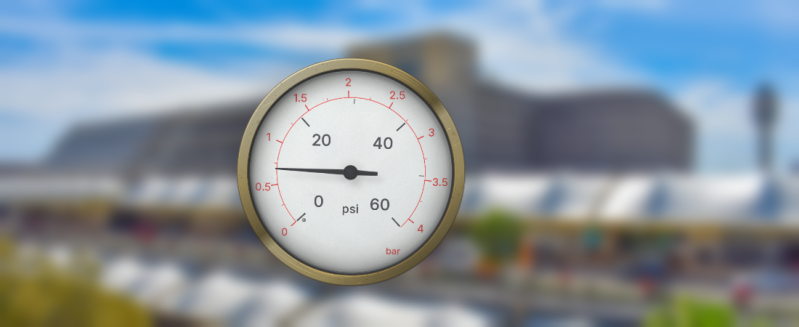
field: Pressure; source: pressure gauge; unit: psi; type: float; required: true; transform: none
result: 10 psi
